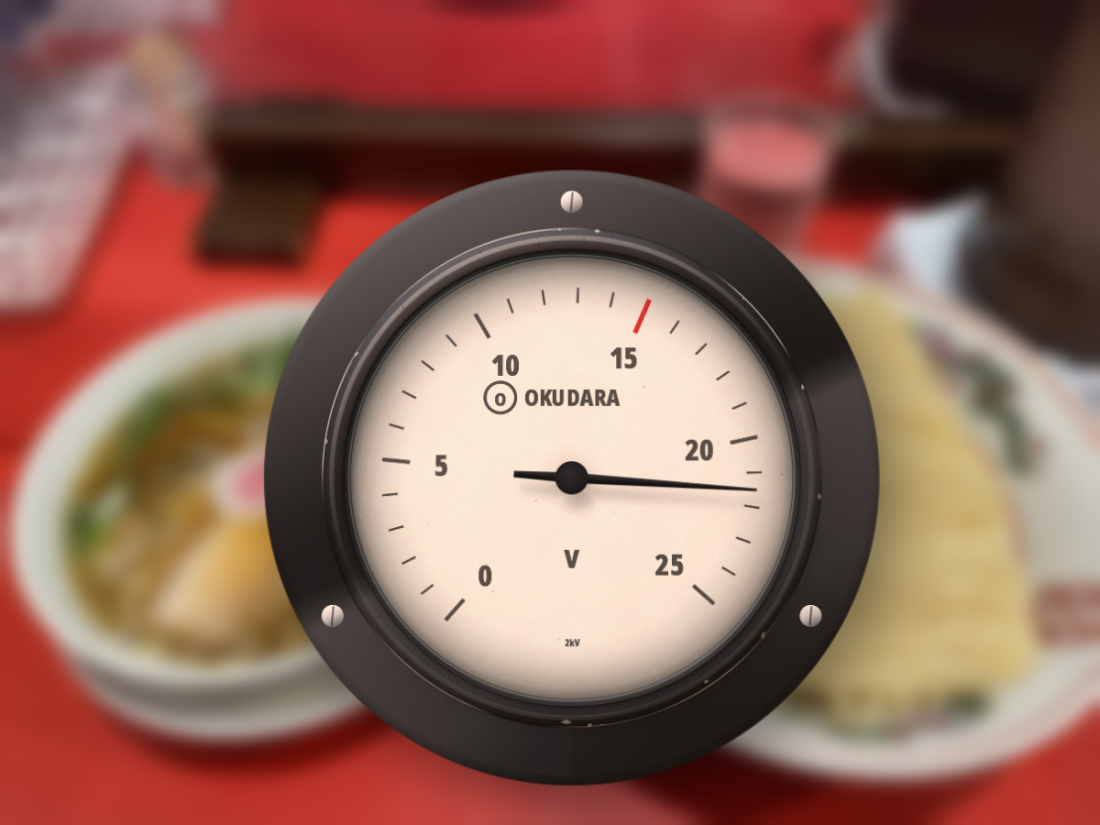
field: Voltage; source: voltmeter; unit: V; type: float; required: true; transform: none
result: 21.5 V
